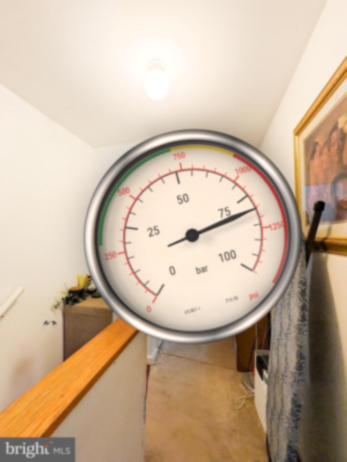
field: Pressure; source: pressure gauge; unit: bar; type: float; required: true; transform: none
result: 80 bar
